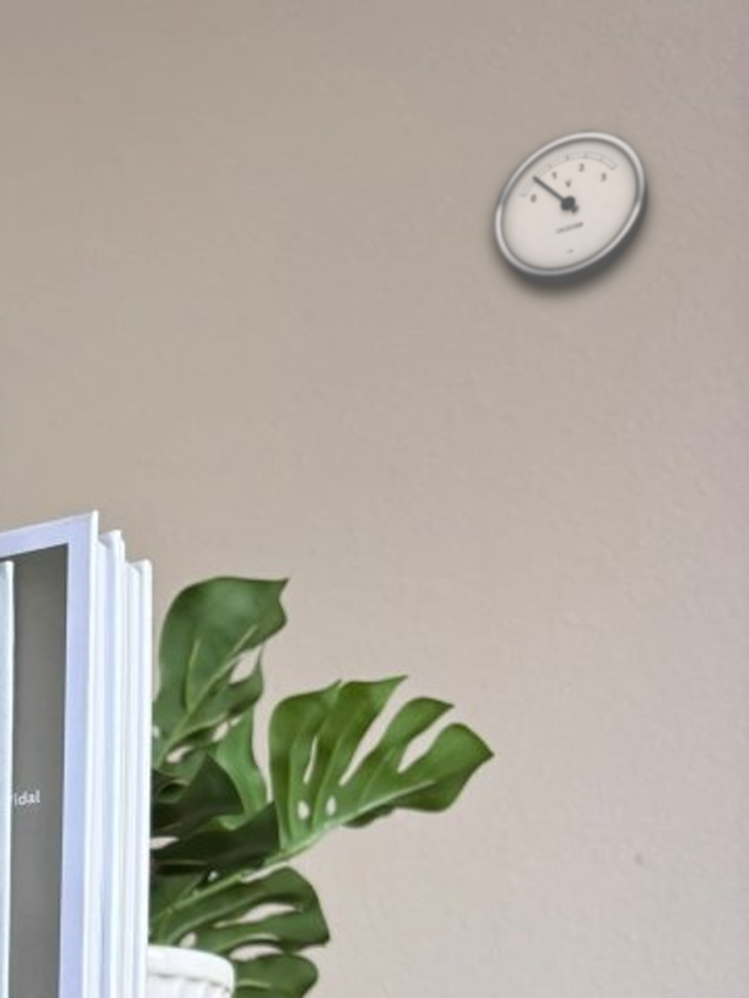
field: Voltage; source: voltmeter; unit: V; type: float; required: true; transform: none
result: 0.5 V
